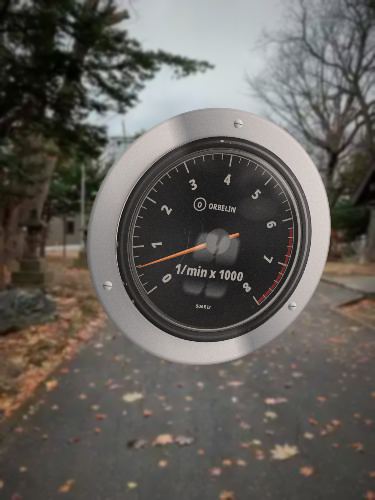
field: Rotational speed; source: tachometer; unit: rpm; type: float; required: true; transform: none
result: 600 rpm
